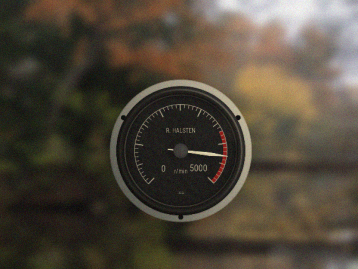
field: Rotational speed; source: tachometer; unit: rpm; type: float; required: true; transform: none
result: 4300 rpm
